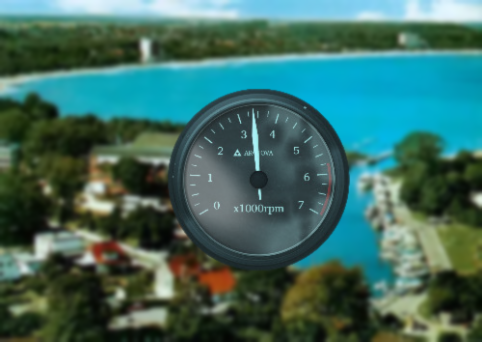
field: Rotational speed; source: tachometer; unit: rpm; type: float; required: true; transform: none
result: 3375 rpm
